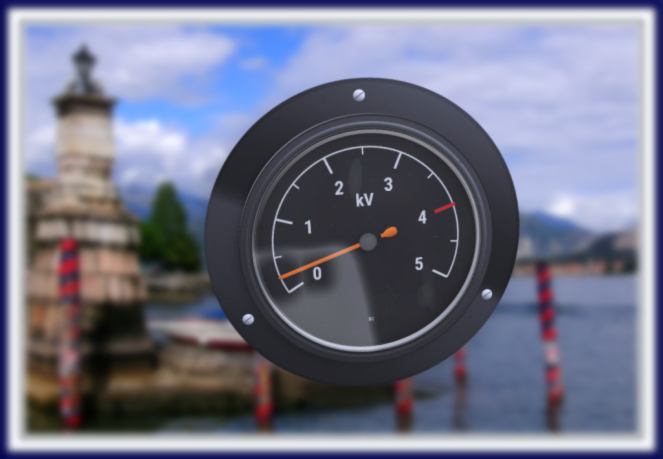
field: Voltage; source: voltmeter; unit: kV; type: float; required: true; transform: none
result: 0.25 kV
